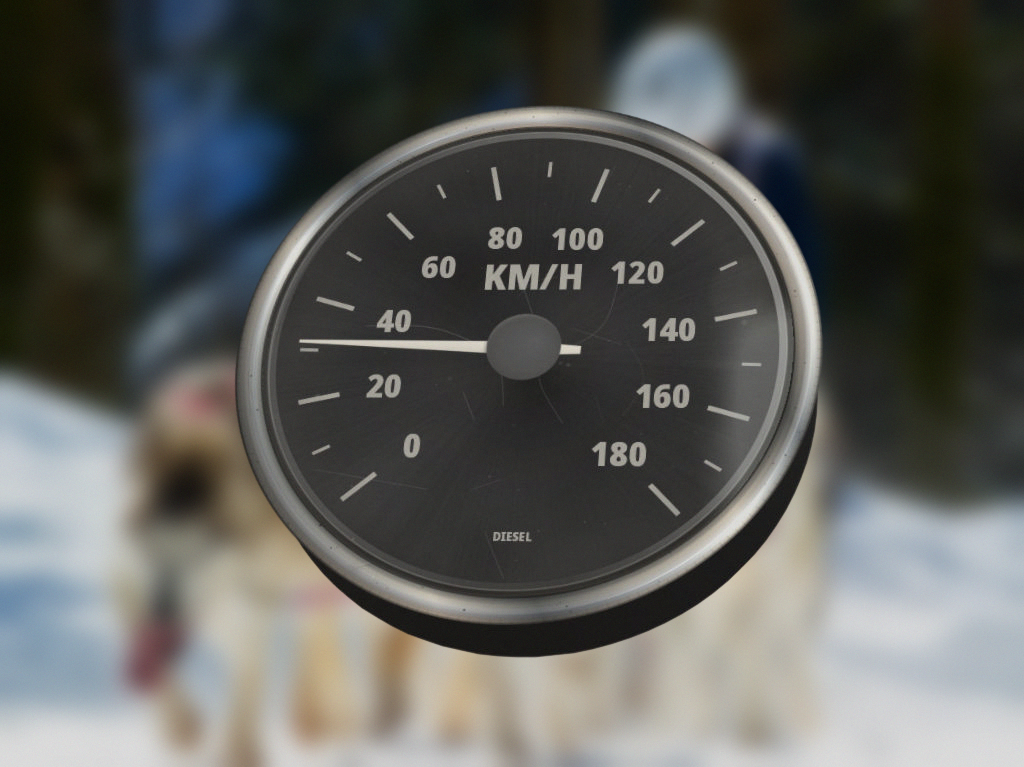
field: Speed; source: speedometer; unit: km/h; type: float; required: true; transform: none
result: 30 km/h
